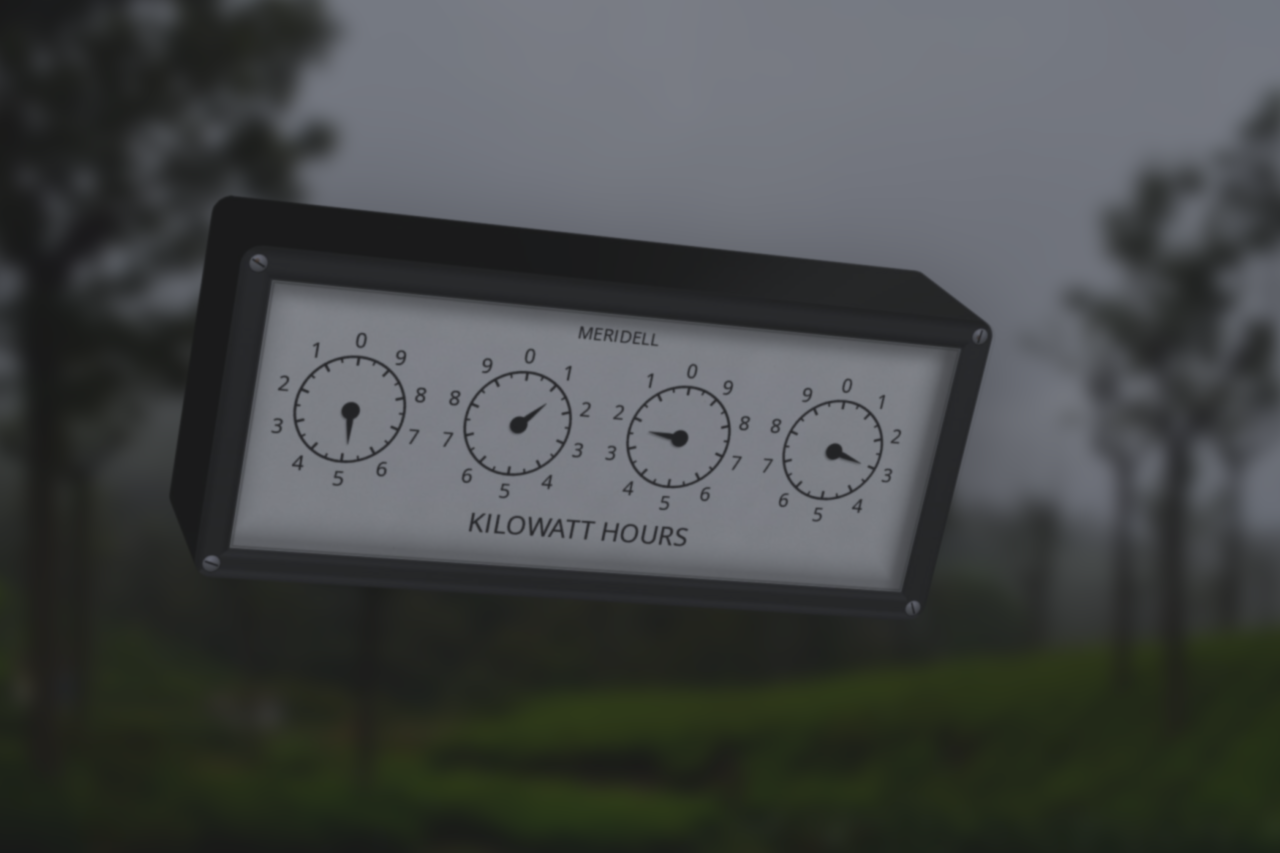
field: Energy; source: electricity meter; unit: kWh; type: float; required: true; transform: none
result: 5123 kWh
